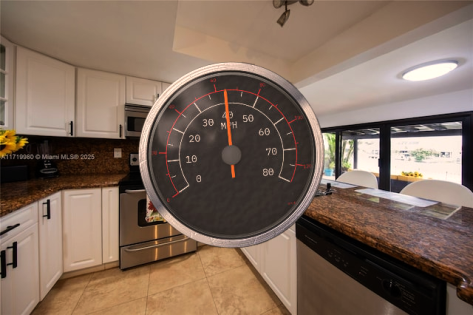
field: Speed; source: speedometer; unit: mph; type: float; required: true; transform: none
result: 40 mph
